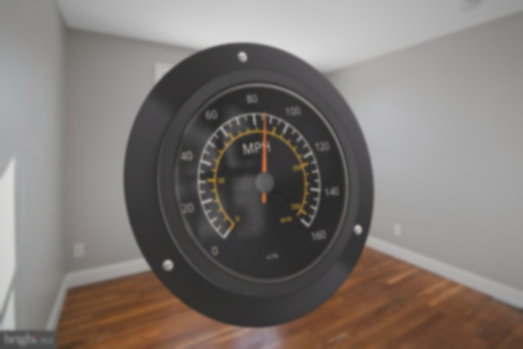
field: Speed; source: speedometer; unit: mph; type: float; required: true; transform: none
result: 85 mph
